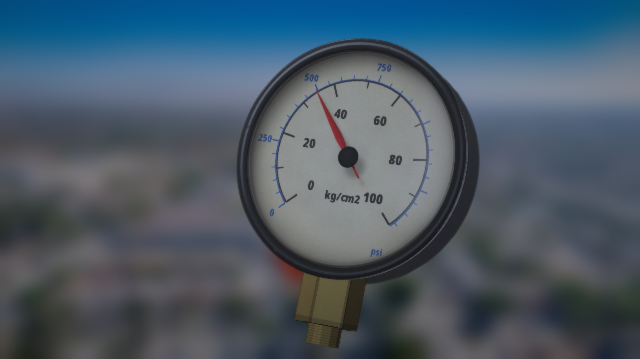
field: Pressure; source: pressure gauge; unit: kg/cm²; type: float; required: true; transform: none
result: 35 kg/cm²
